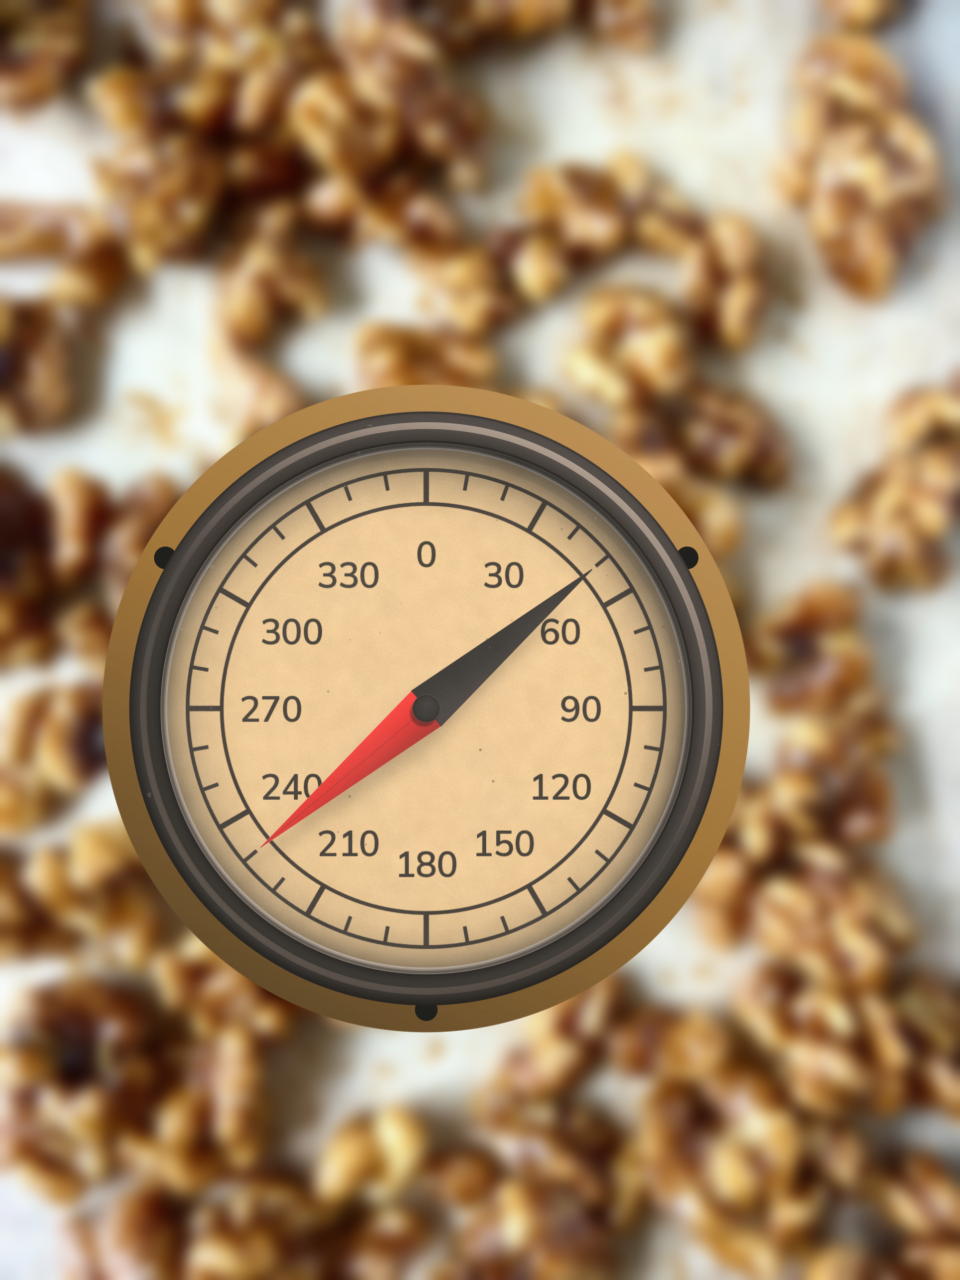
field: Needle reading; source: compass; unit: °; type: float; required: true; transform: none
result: 230 °
